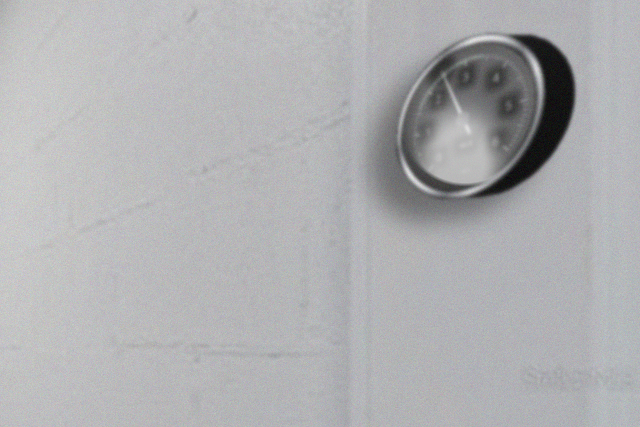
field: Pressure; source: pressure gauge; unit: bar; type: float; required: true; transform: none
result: 2.5 bar
